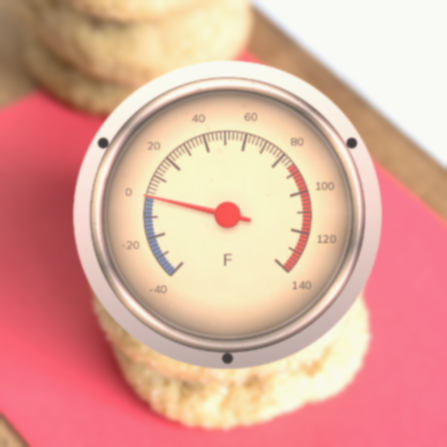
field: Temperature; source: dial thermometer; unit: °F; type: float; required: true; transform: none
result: 0 °F
